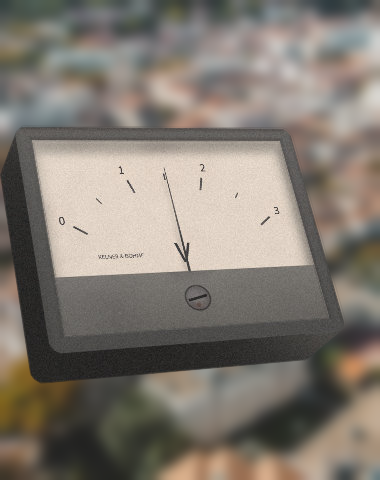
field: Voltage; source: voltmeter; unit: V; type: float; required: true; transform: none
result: 1.5 V
